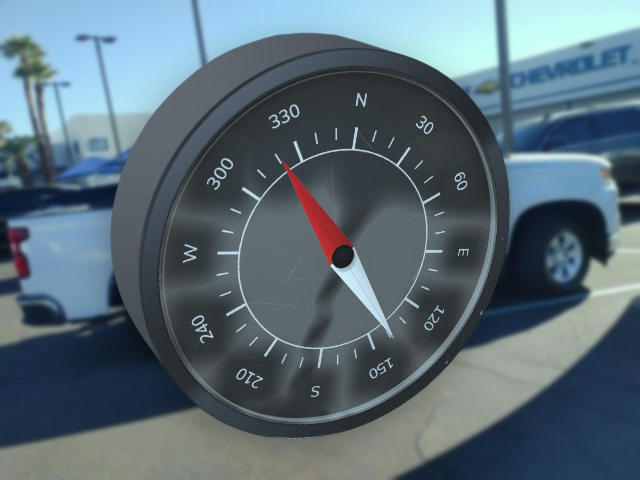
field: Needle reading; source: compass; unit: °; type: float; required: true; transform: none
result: 320 °
